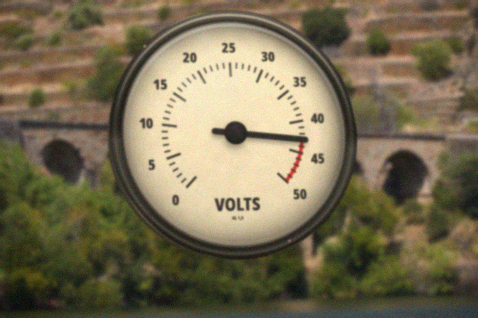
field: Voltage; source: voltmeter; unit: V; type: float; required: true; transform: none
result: 43 V
